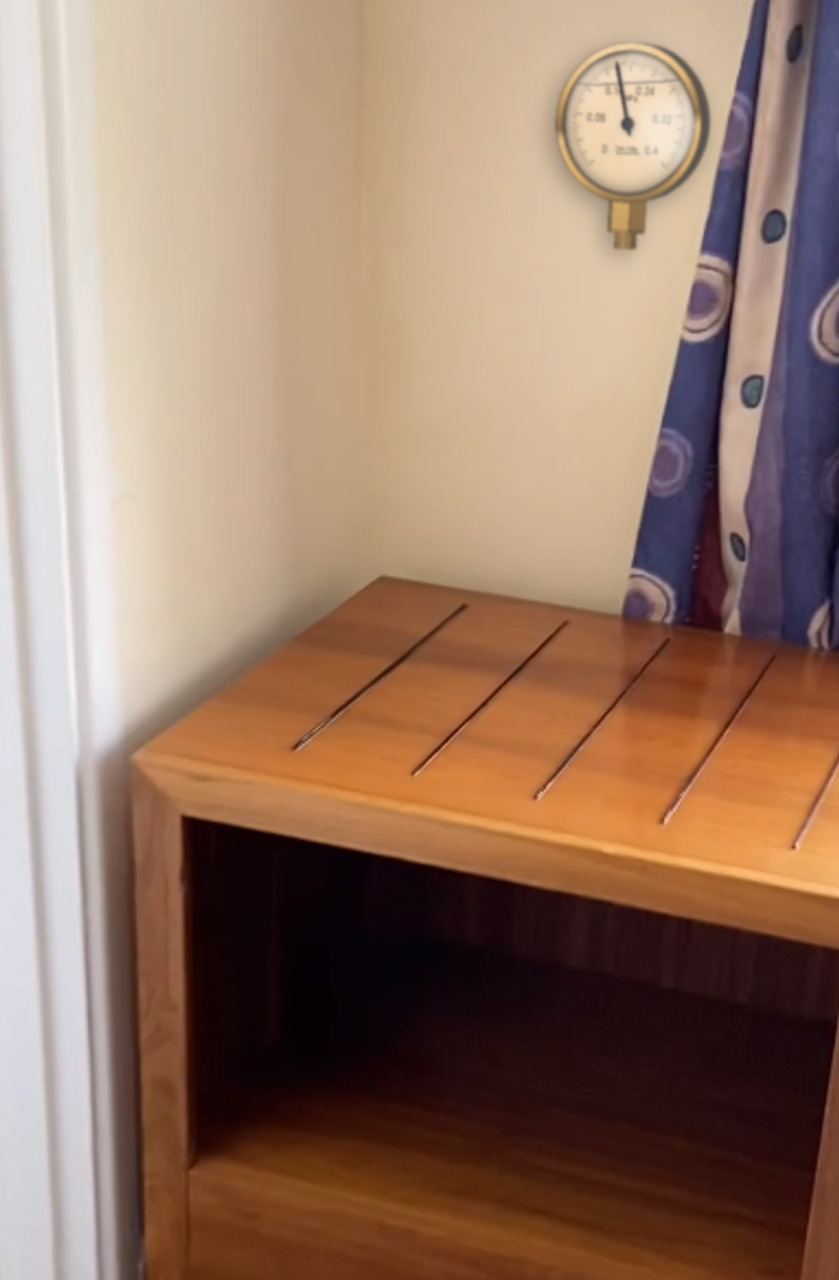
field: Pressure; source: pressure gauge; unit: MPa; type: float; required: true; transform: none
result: 0.18 MPa
